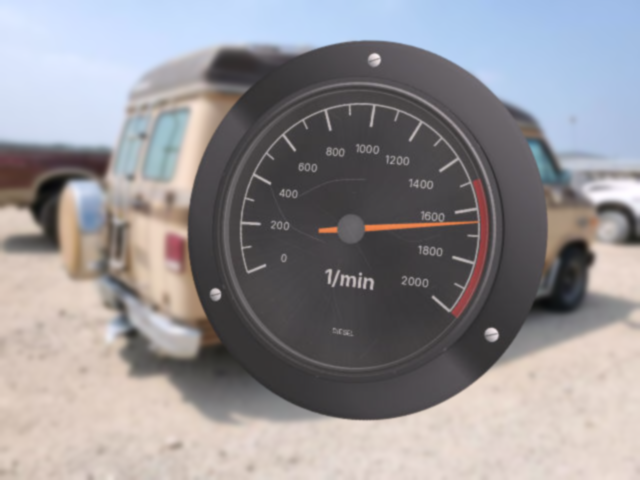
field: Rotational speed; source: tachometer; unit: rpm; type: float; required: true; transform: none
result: 1650 rpm
